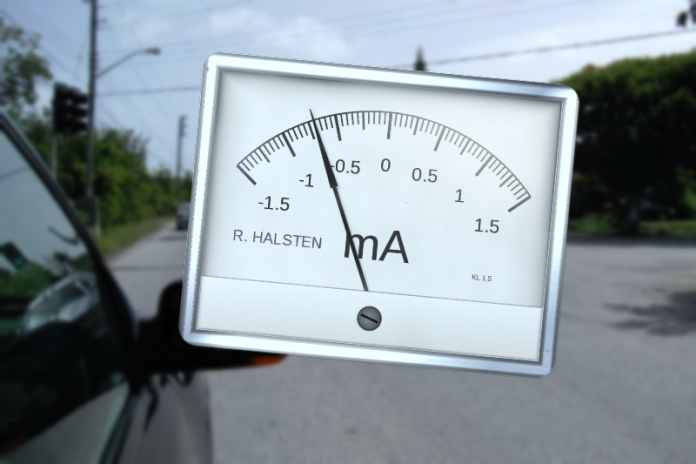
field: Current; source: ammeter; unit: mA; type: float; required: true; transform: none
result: -0.7 mA
